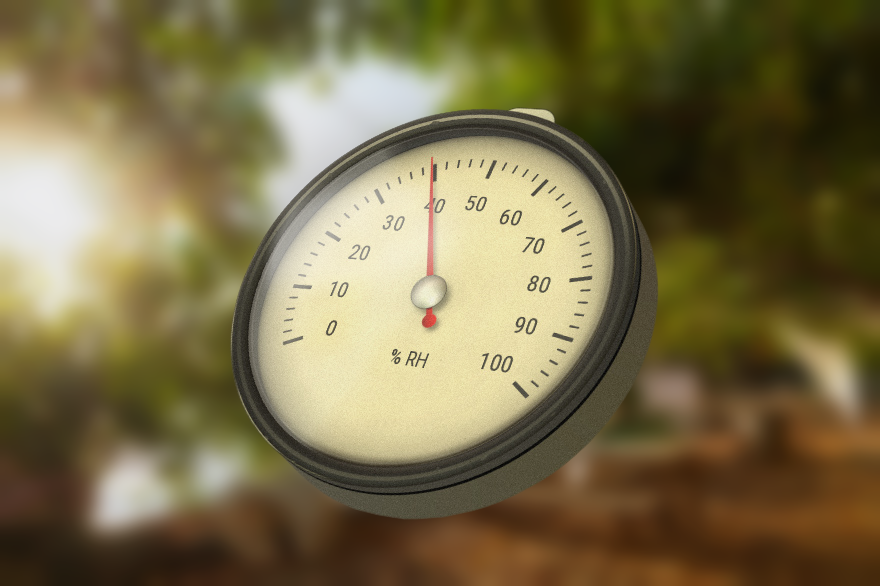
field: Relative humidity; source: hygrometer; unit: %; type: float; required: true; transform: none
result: 40 %
